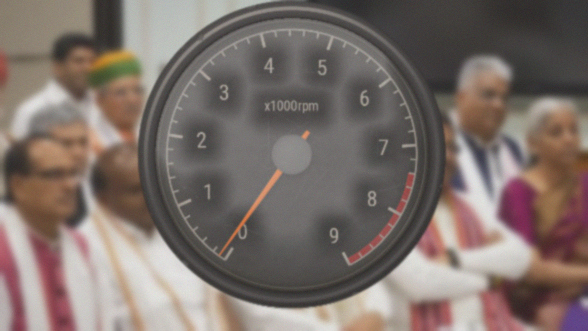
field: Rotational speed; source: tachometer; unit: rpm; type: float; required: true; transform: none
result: 100 rpm
